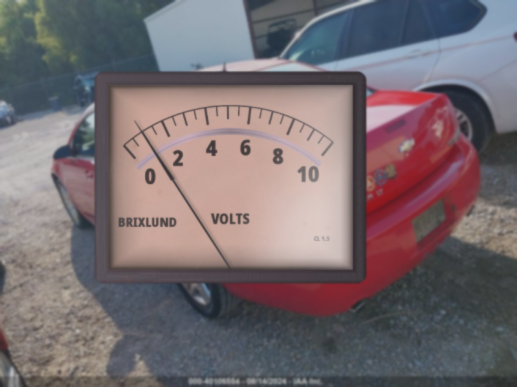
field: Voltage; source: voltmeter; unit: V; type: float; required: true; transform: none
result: 1 V
